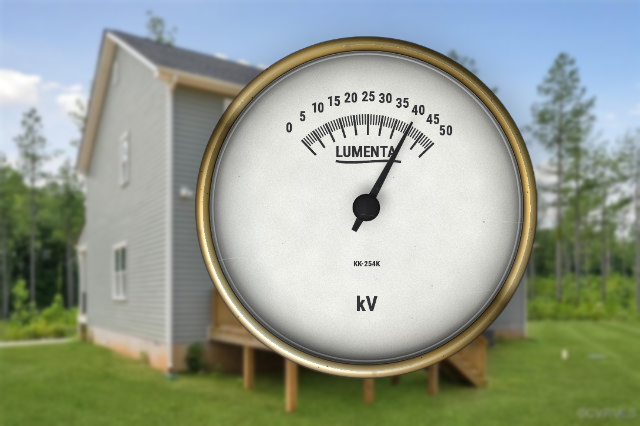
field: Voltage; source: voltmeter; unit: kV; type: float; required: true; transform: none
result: 40 kV
